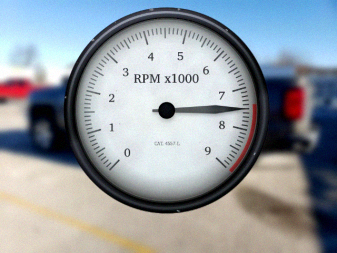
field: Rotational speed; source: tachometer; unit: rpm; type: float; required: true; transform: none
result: 7500 rpm
